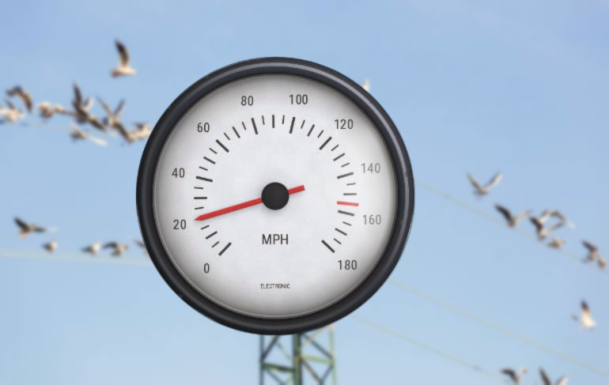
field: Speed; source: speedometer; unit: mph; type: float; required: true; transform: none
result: 20 mph
